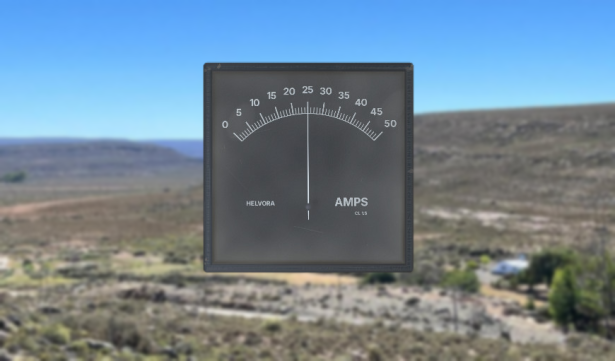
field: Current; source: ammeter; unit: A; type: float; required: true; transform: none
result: 25 A
